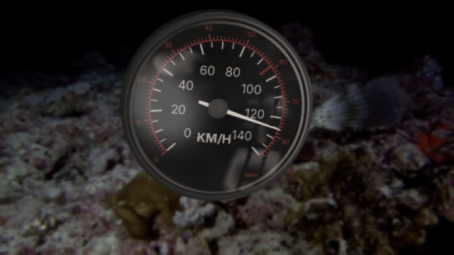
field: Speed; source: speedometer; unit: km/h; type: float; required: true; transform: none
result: 125 km/h
